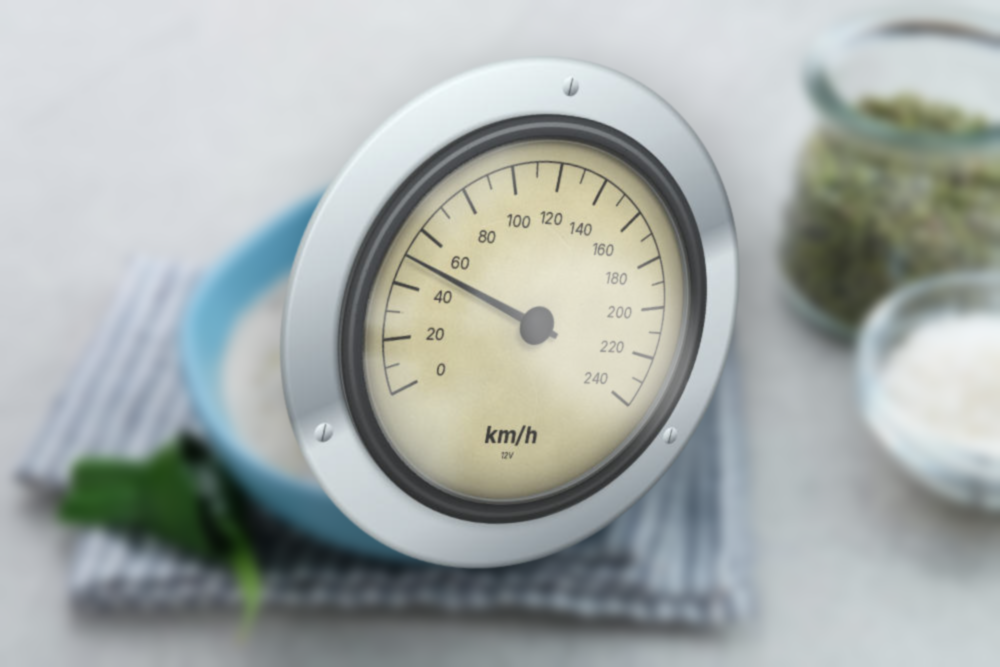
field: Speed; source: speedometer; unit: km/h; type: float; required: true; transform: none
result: 50 km/h
